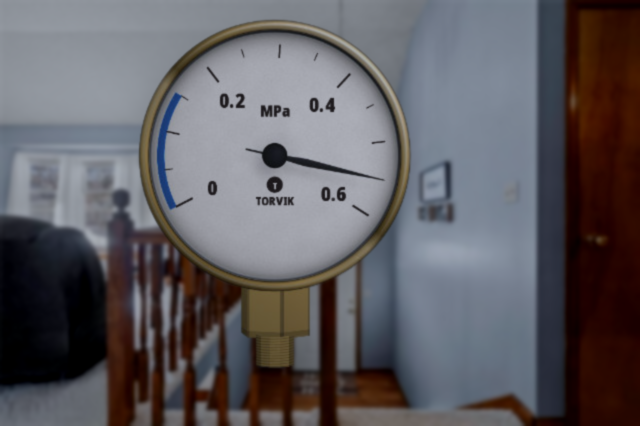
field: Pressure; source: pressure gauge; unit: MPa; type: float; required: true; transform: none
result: 0.55 MPa
